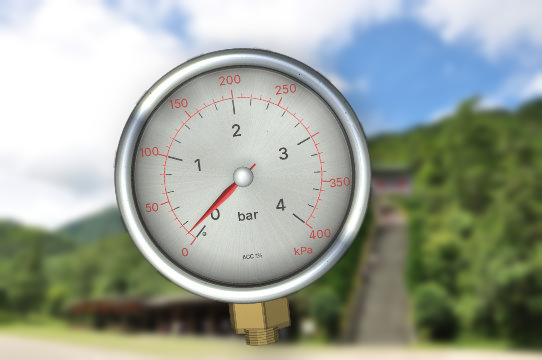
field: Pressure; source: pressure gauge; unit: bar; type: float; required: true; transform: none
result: 0.1 bar
